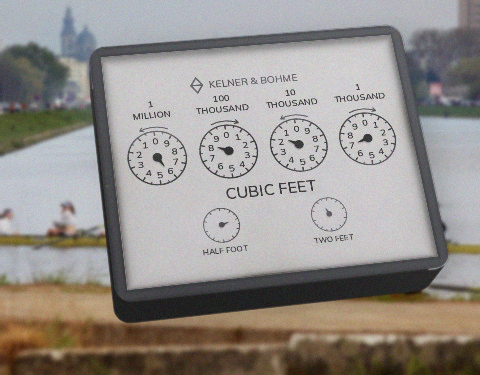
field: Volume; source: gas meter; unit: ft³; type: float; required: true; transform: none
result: 581700 ft³
